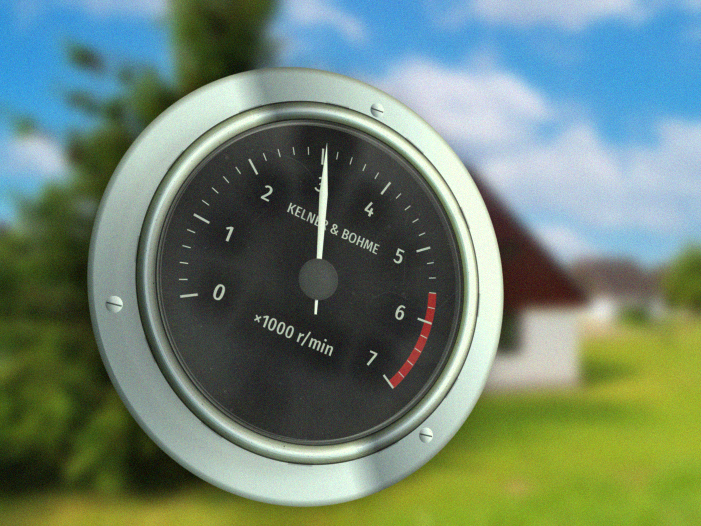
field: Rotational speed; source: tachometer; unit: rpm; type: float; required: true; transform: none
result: 3000 rpm
